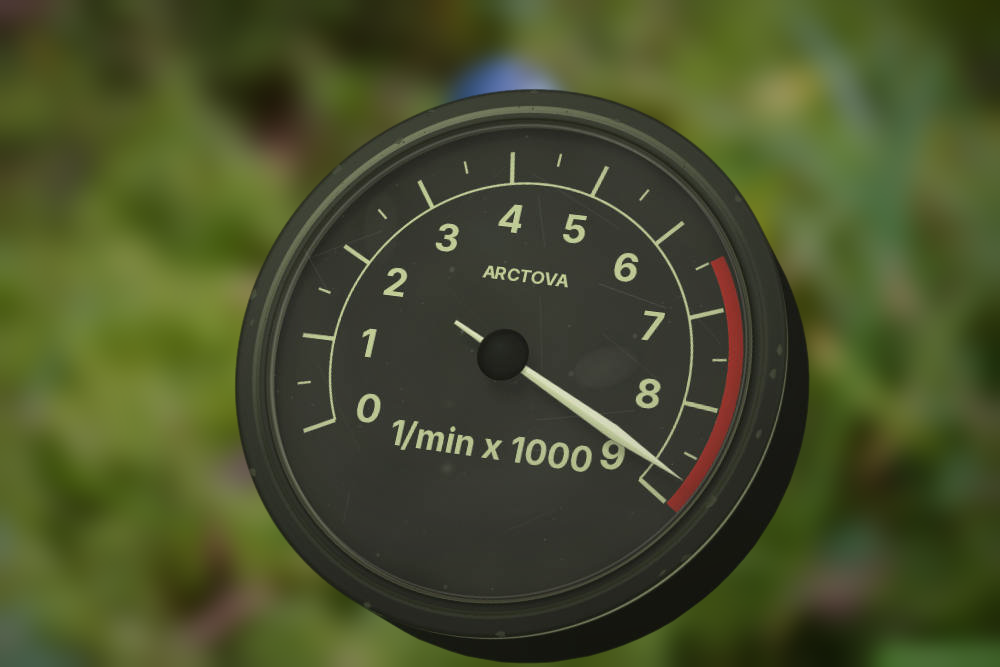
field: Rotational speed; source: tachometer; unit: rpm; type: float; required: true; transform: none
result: 8750 rpm
